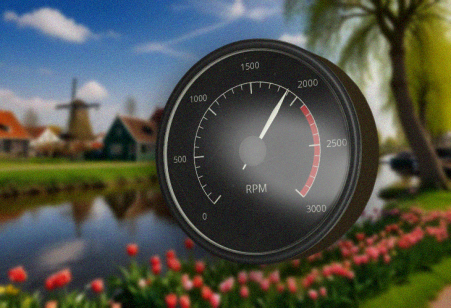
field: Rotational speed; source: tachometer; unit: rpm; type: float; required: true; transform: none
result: 1900 rpm
